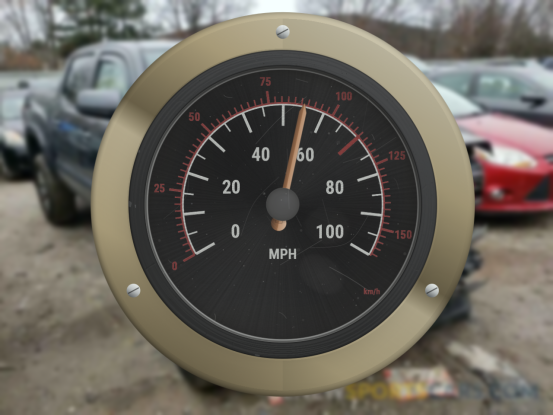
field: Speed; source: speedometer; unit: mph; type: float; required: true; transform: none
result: 55 mph
